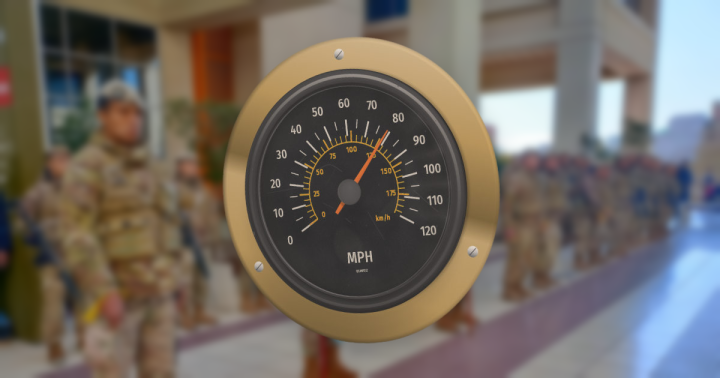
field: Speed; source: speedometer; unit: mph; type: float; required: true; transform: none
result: 80 mph
